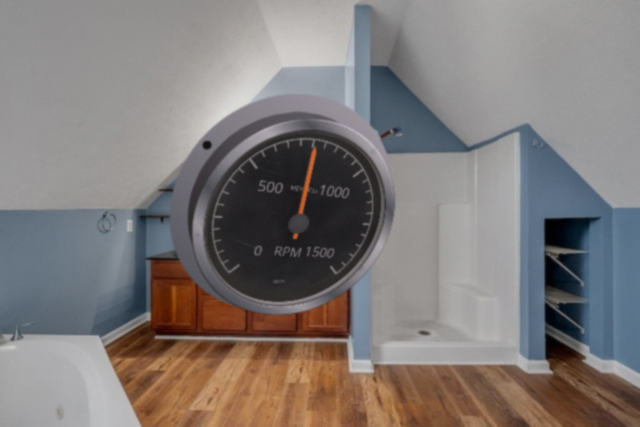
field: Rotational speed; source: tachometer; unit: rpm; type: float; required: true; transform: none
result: 750 rpm
